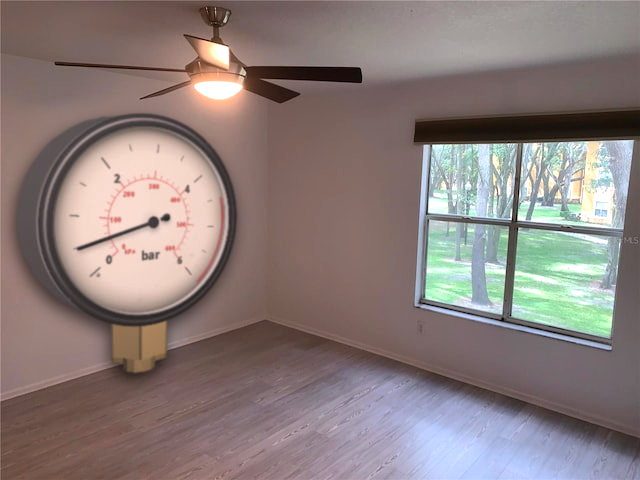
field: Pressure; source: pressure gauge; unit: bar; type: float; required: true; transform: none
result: 0.5 bar
